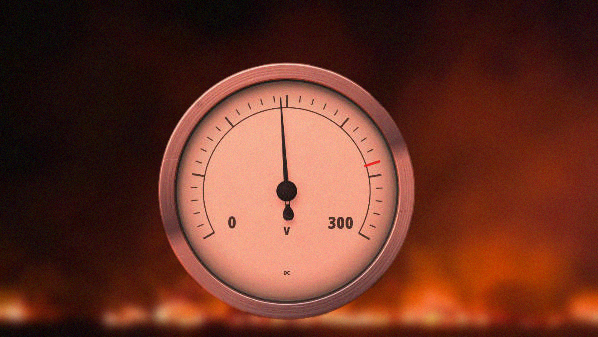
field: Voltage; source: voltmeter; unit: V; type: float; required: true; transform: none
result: 145 V
